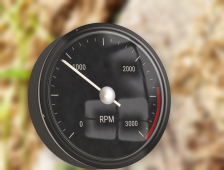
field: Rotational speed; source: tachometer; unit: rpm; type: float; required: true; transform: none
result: 900 rpm
